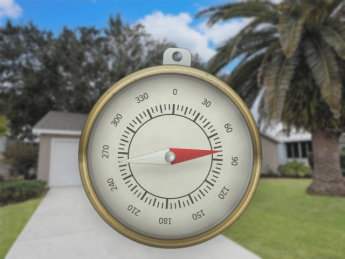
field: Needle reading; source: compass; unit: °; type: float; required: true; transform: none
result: 80 °
